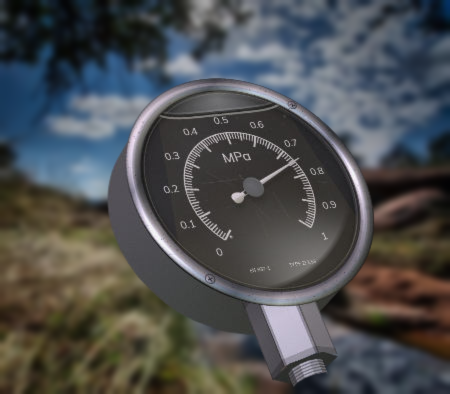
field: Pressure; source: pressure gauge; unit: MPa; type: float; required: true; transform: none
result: 0.75 MPa
